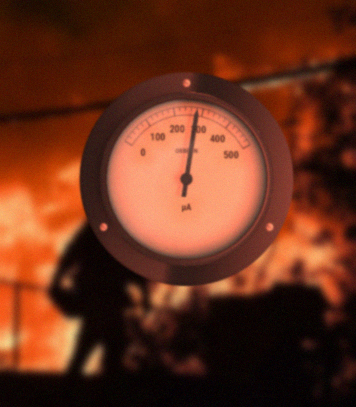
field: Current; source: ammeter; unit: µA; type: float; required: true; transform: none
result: 280 µA
